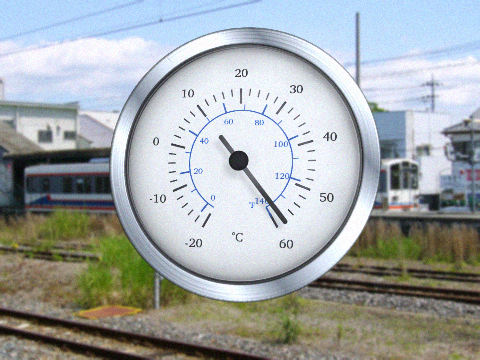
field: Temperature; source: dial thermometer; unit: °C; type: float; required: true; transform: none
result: 58 °C
